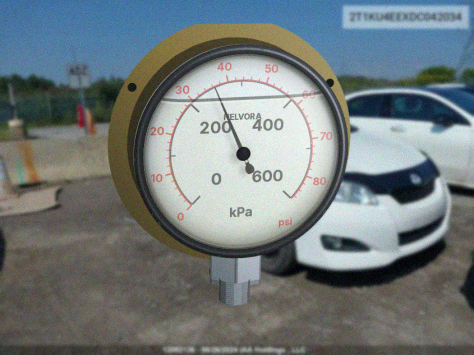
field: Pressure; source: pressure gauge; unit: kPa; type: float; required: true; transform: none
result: 250 kPa
